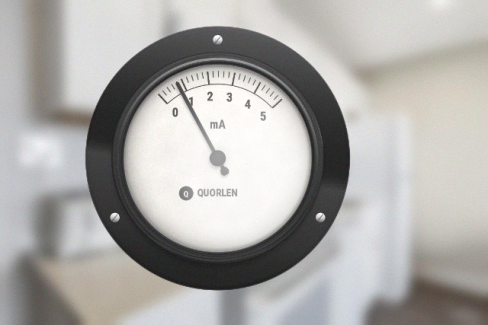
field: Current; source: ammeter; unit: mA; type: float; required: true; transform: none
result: 0.8 mA
